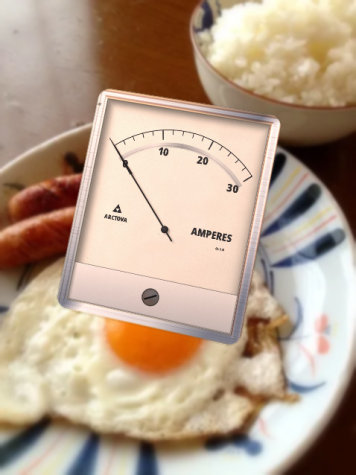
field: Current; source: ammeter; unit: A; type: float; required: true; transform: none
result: 0 A
